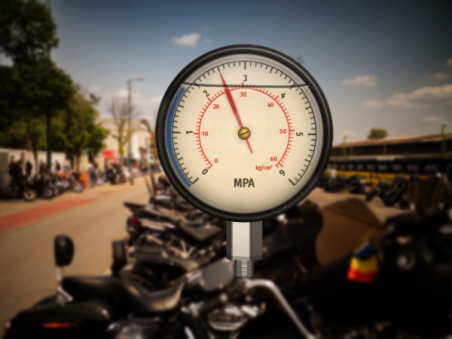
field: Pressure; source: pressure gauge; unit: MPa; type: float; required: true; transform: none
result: 2.5 MPa
